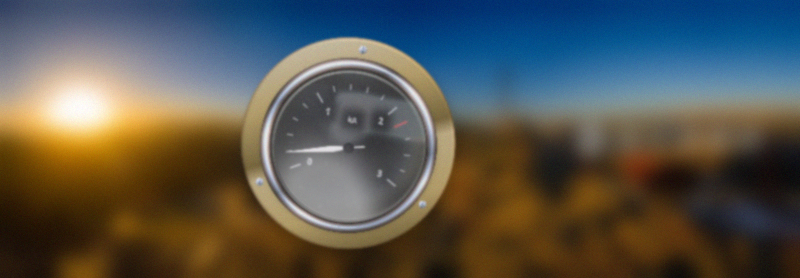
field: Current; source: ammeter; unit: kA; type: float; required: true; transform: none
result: 0.2 kA
